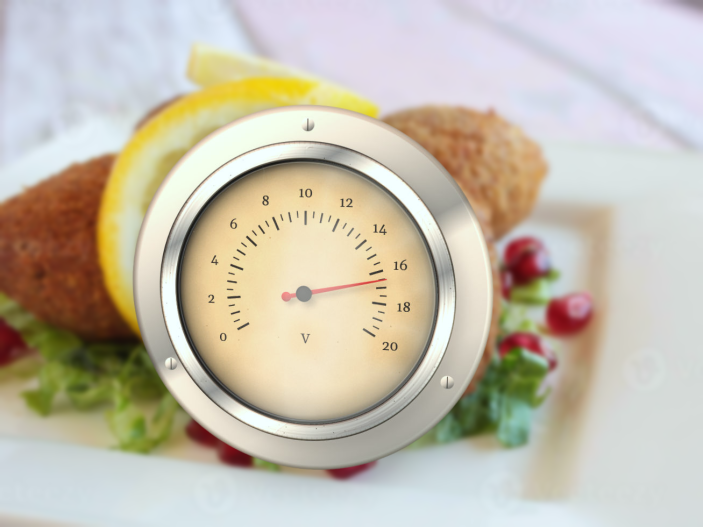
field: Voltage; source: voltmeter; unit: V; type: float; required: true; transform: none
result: 16.5 V
